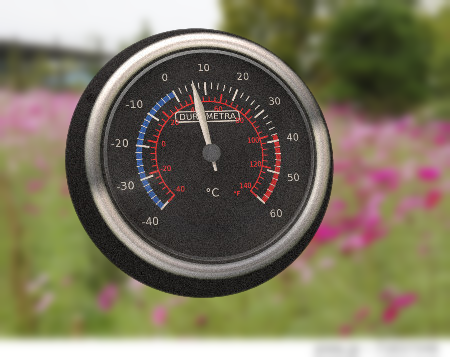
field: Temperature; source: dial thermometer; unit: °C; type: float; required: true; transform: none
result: 6 °C
